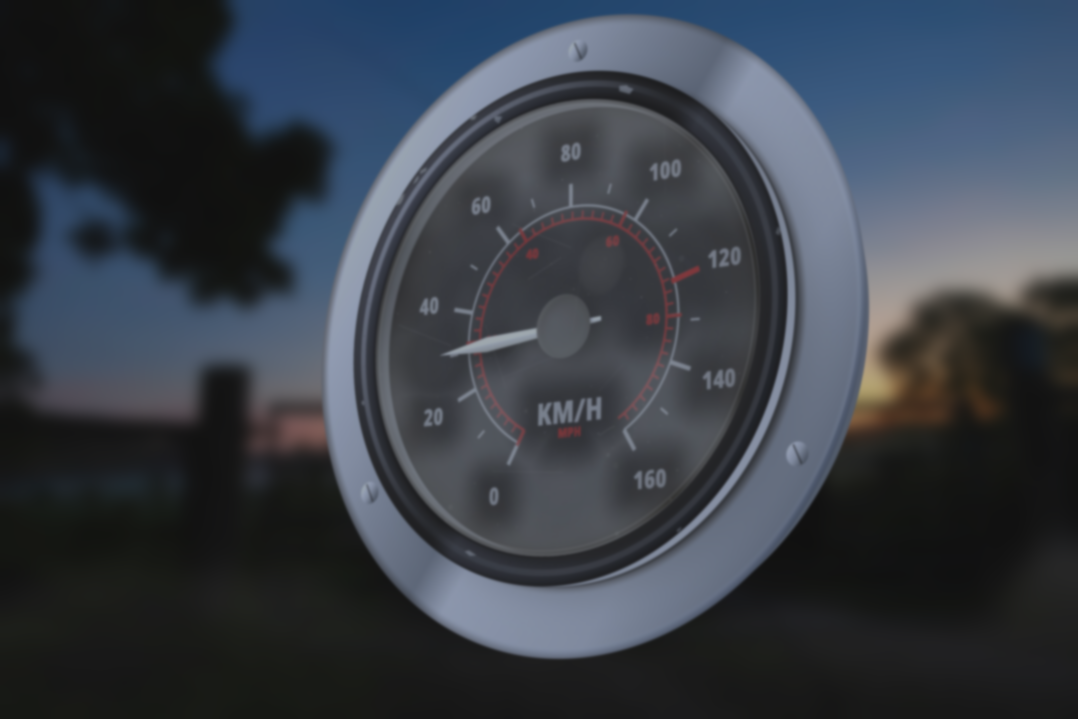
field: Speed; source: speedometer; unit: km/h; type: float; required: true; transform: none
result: 30 km/h
